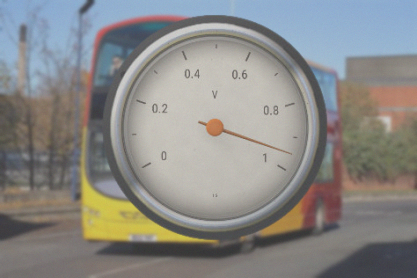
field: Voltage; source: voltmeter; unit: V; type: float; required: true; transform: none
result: 0.95 V
